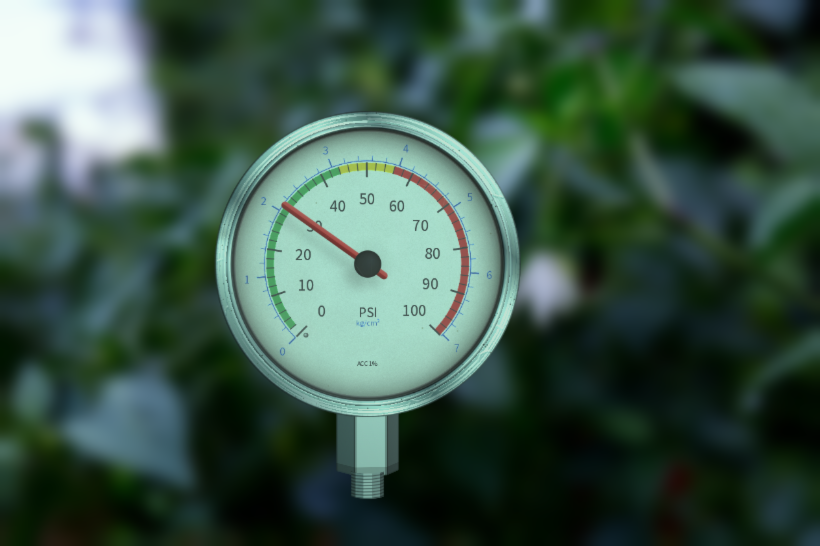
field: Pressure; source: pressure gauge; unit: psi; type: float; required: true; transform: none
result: 30 psi
